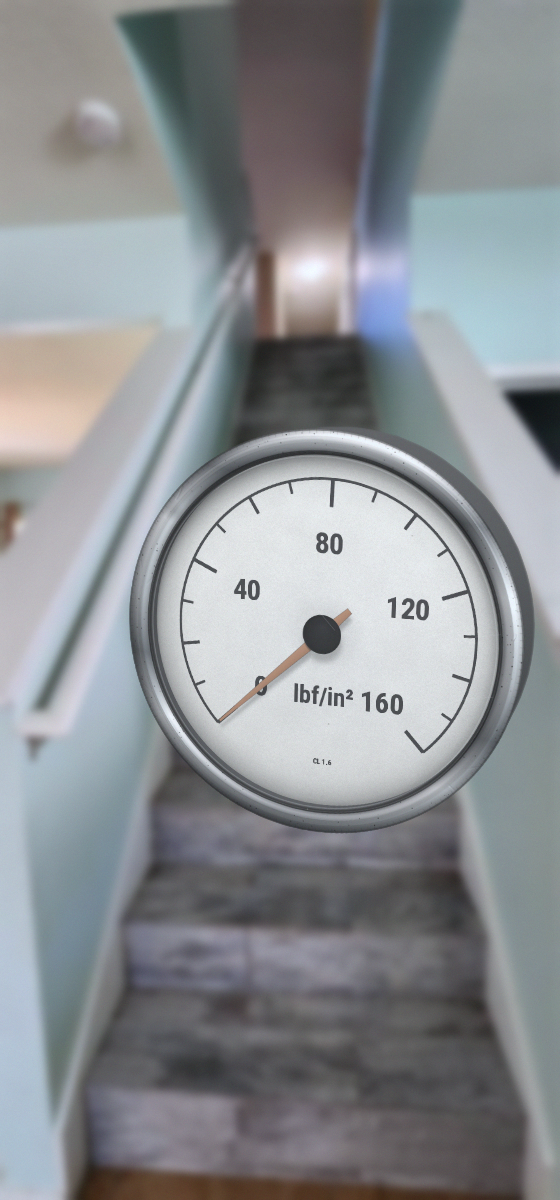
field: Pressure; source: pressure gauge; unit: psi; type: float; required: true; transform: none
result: 0 psi
